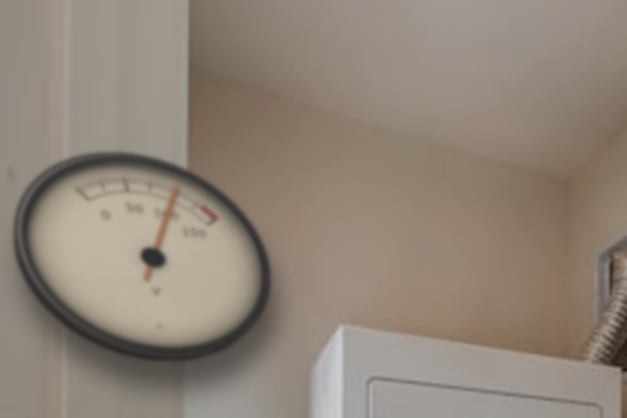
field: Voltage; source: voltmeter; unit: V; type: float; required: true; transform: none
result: 100 V
